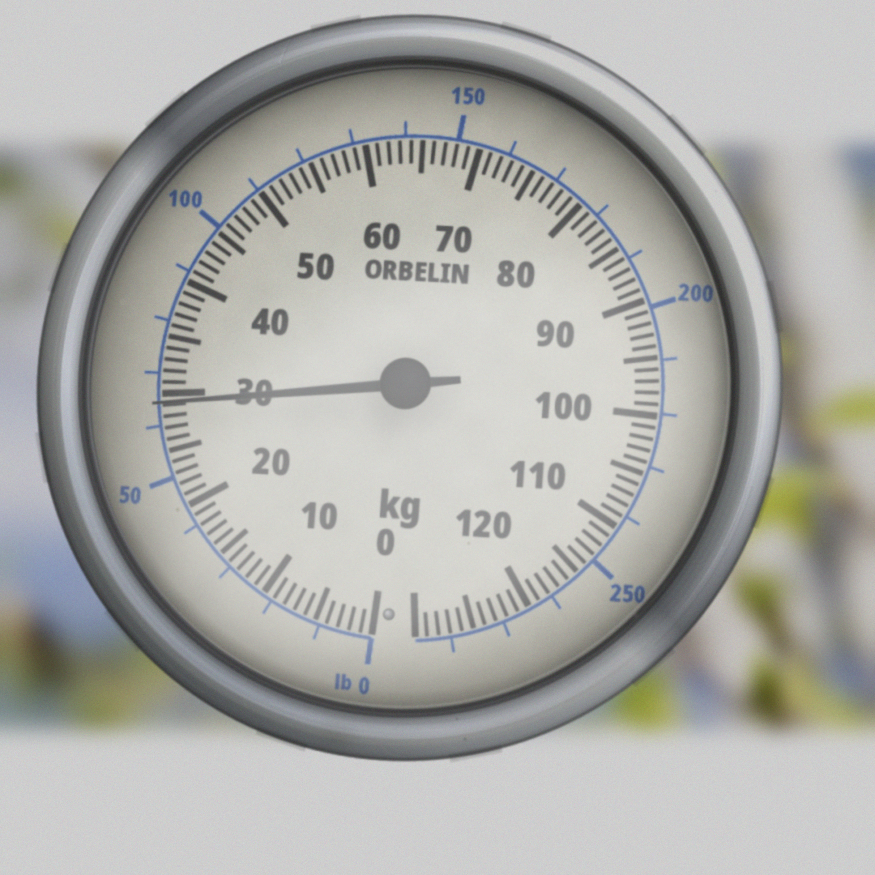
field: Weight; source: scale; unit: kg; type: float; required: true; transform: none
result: 29 kg
